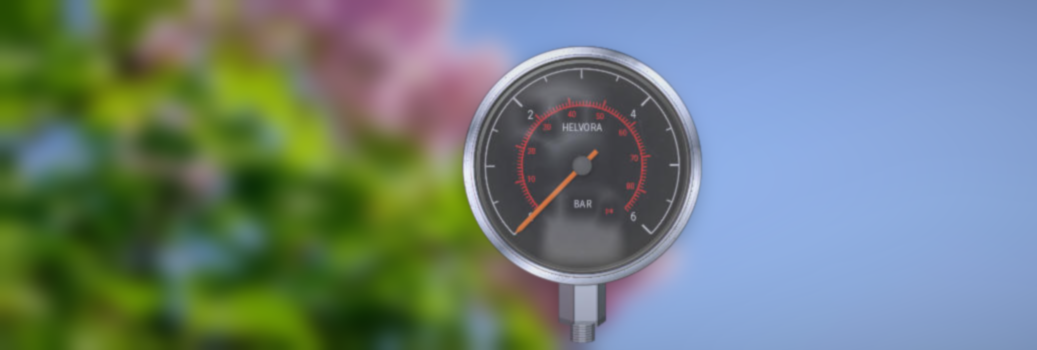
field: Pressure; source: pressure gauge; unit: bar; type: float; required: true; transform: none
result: 0 bar
